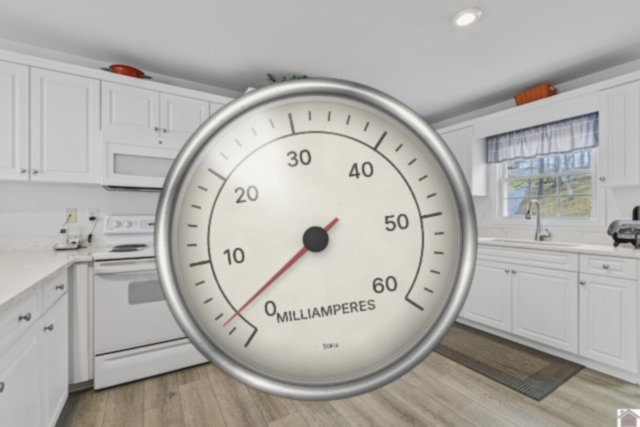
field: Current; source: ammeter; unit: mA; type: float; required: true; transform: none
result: 3 mA
